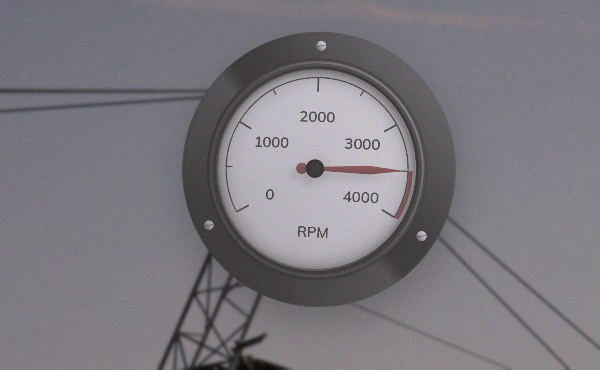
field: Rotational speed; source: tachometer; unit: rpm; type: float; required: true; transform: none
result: 3500 rpm
